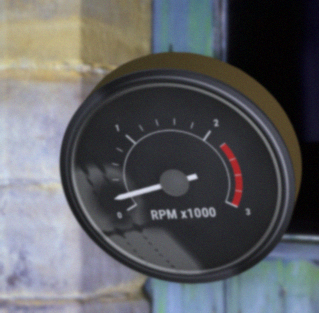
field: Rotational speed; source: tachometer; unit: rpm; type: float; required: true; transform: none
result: 200 rpm
